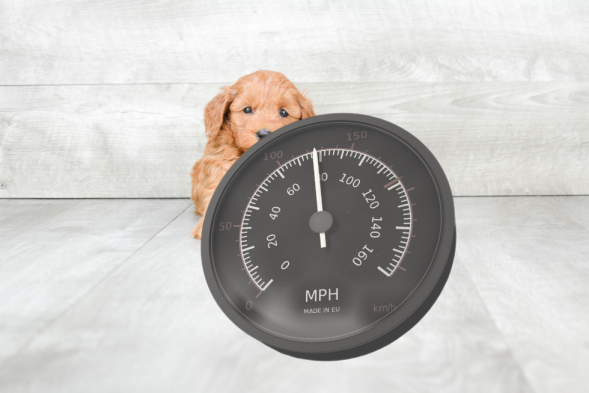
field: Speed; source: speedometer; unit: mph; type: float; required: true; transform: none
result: 78 mph
